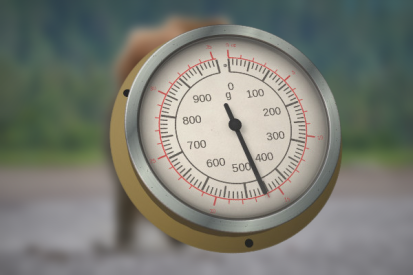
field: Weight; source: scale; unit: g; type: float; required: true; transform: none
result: 460 g
